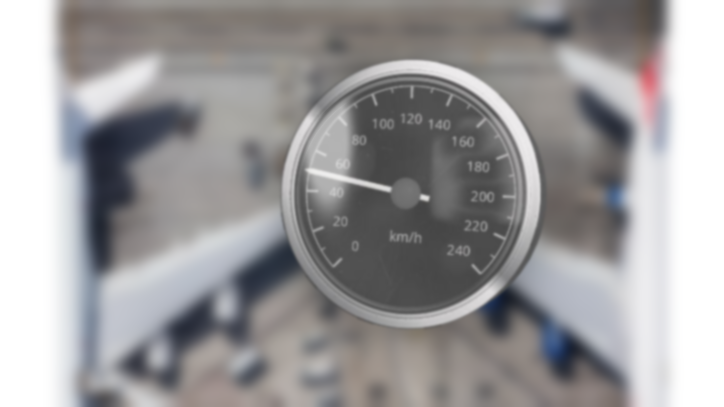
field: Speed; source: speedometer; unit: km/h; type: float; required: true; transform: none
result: 50 km/h
